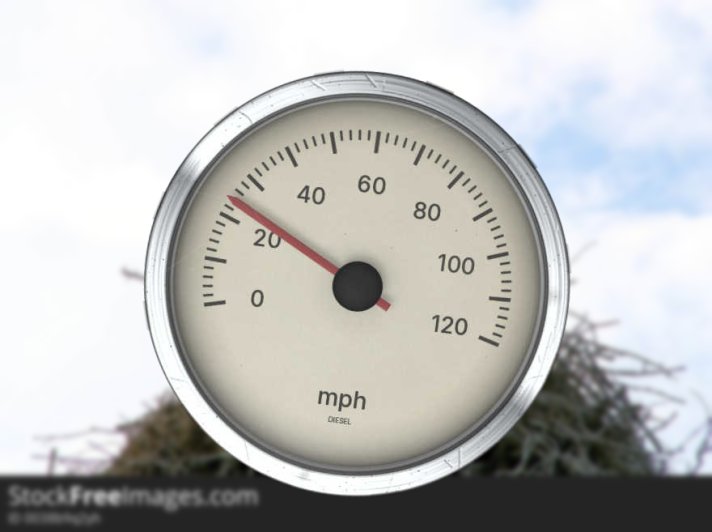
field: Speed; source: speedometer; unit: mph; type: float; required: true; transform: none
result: 24 mph
